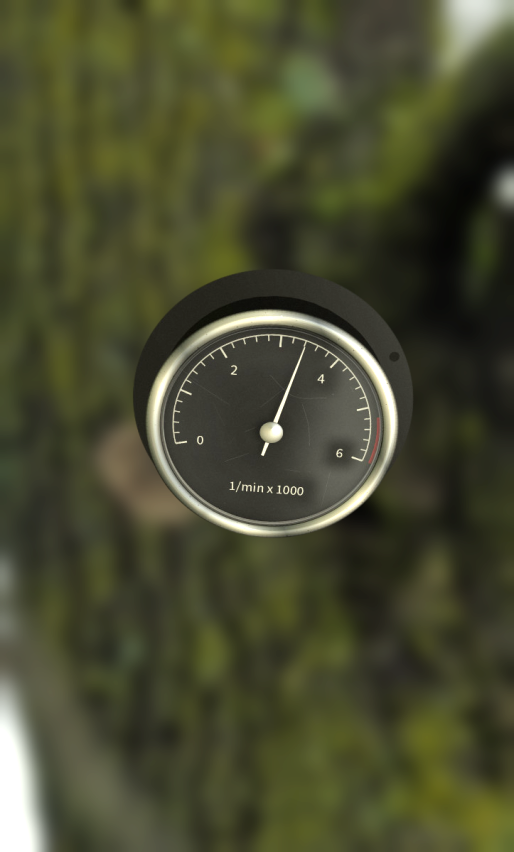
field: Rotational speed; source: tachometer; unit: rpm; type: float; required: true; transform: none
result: 3400 rpm
